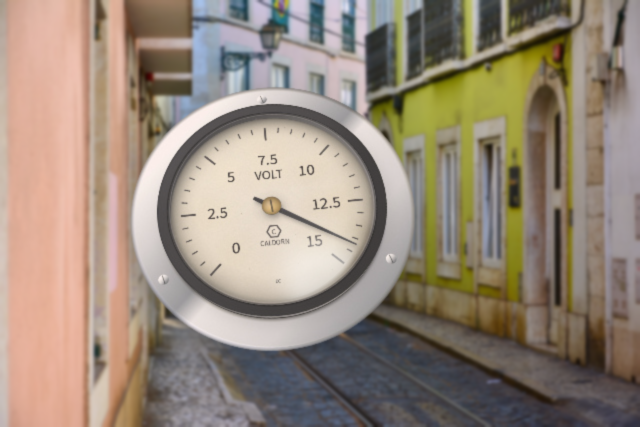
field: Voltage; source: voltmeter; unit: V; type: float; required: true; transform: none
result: 14.25 V
